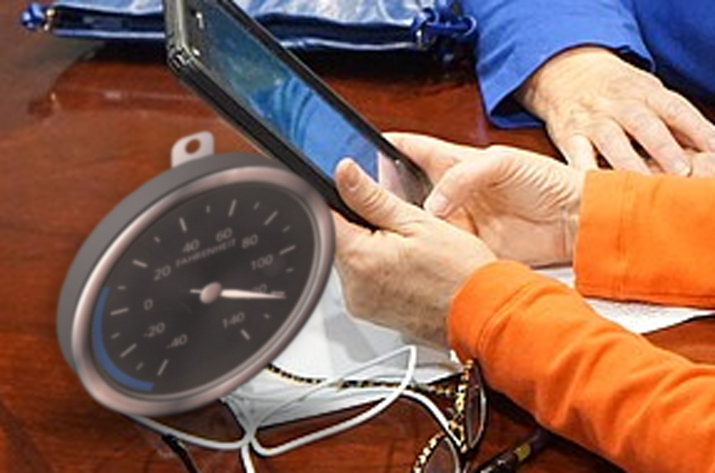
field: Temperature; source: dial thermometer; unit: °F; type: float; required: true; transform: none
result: 120 °F
